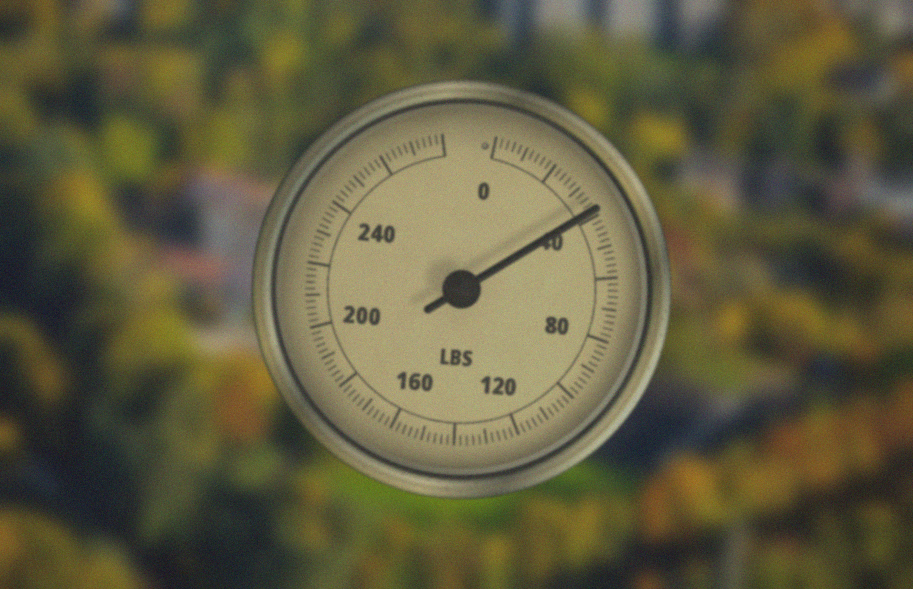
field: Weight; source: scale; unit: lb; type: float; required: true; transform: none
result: 38 lb
